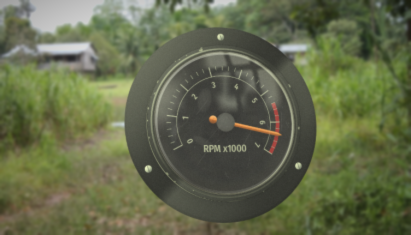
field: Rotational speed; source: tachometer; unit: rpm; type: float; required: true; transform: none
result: 6400 rpm
